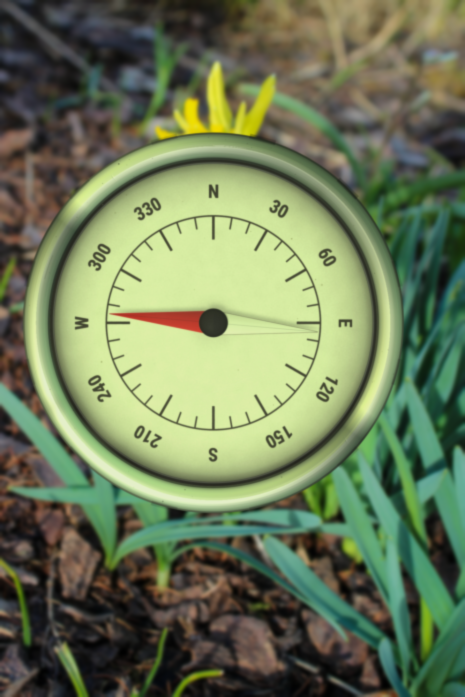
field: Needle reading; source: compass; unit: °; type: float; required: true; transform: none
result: 275 °
